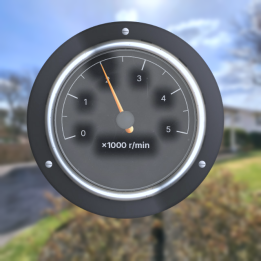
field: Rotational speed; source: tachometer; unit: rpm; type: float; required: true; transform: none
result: 2000 rpm
